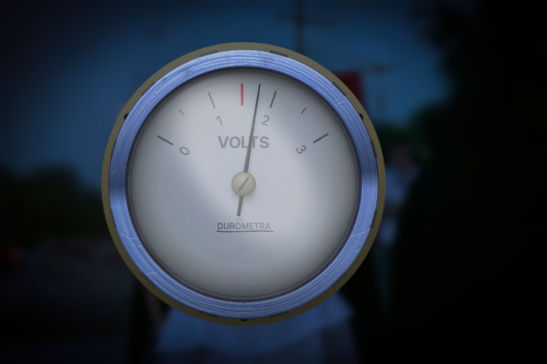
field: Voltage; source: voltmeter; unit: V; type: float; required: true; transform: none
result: 1.75 V
